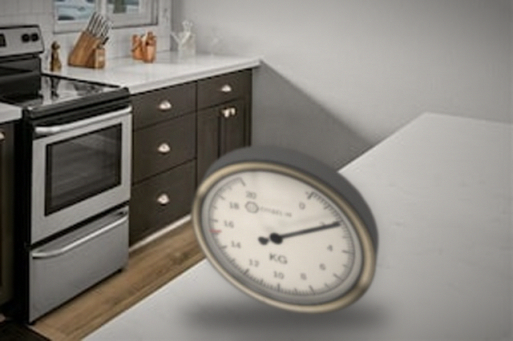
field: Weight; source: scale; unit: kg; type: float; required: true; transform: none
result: 2 kg
